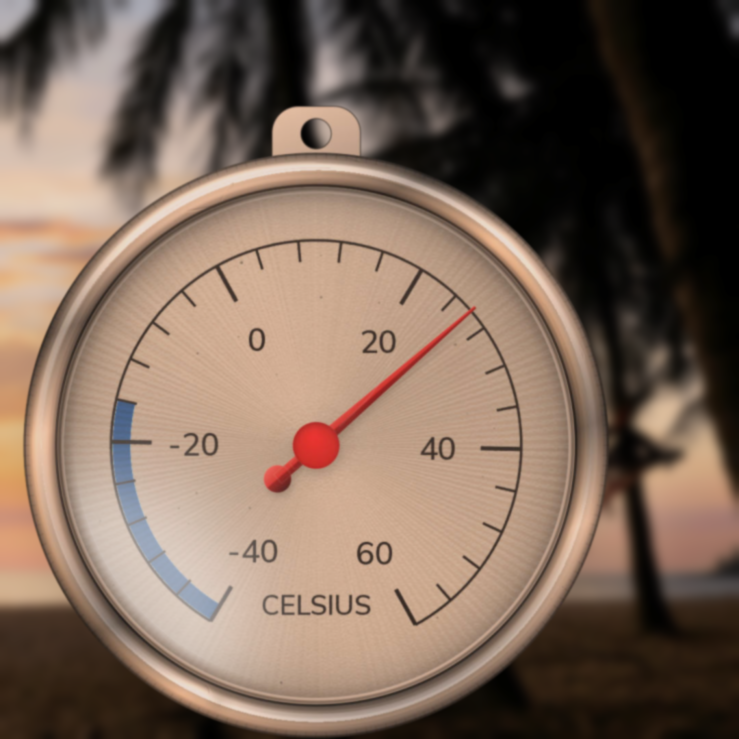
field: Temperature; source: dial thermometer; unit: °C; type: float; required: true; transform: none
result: 26 °C
